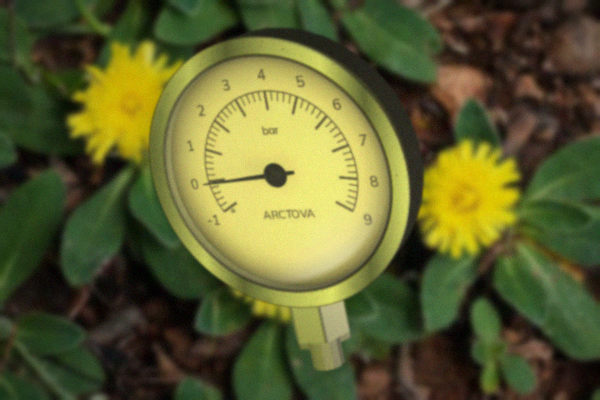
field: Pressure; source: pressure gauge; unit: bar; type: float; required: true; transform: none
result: 0 bar
